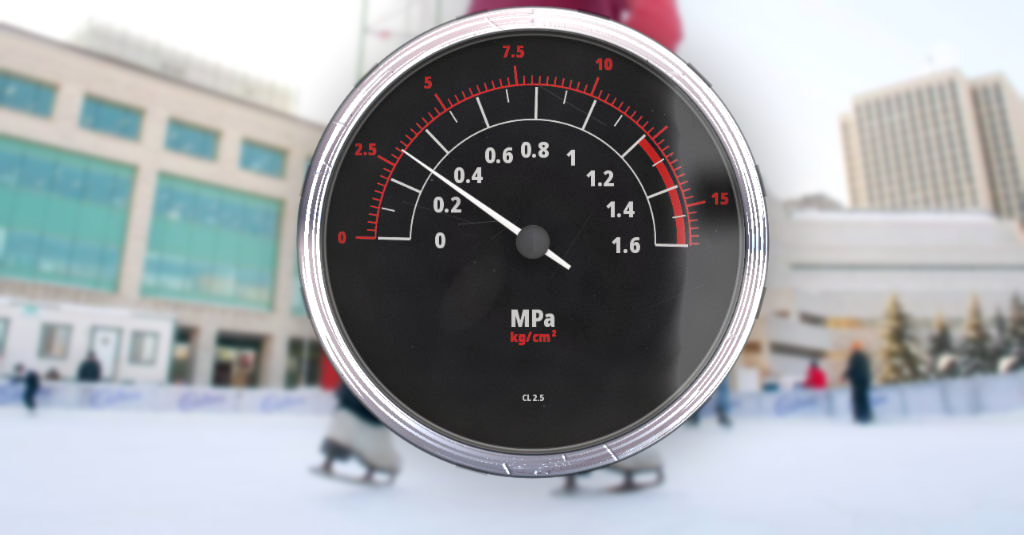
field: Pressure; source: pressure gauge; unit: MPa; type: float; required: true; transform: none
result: 0.3 MPa
